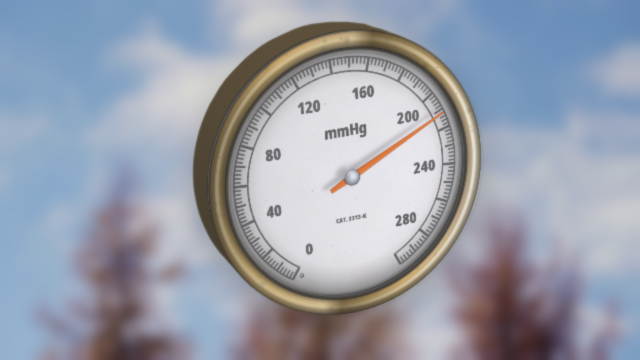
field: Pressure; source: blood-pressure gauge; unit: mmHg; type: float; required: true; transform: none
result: 210 mmHg
